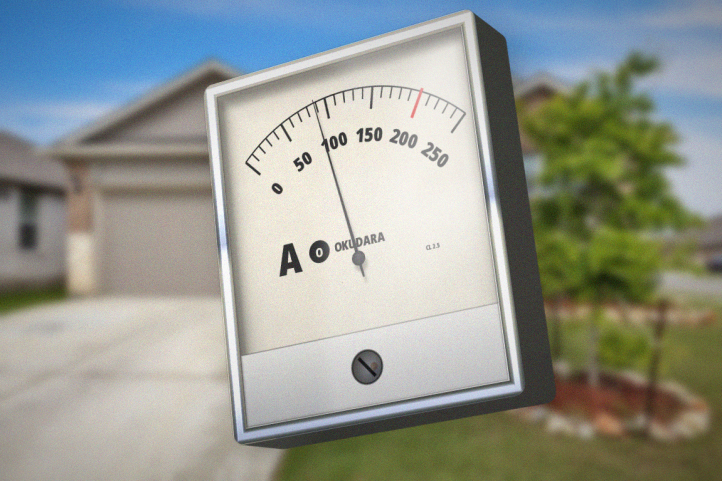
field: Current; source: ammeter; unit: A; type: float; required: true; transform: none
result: 90 A
